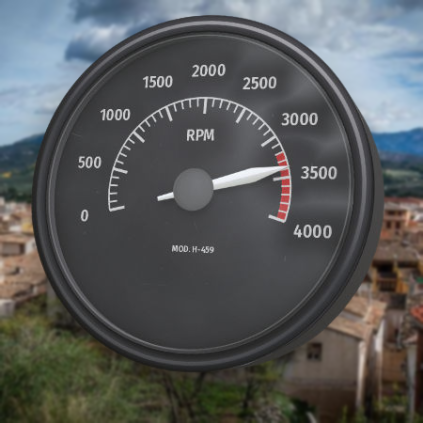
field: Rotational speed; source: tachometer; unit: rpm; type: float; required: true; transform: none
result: 3400 rpm
